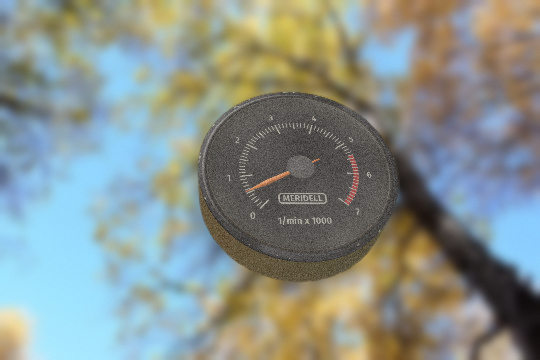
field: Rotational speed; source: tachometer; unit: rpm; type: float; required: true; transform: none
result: 500 rpm
